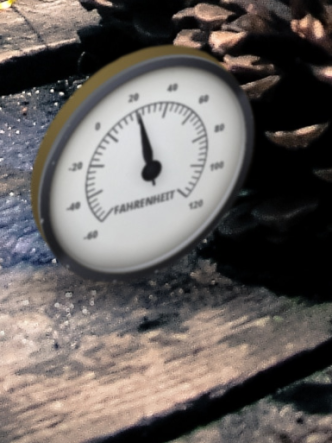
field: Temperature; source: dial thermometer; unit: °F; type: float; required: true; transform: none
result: 20 °F
